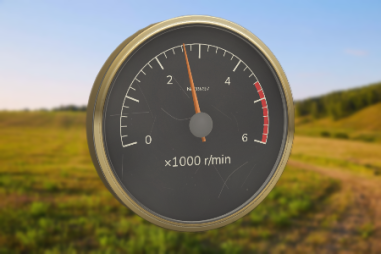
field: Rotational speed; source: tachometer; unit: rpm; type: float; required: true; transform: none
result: 2600 rpm
